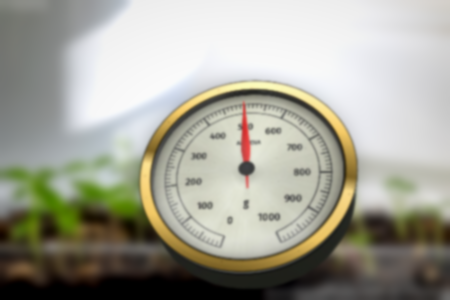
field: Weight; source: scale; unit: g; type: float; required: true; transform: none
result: 500 g
